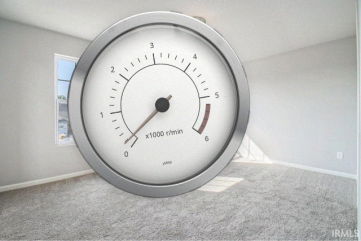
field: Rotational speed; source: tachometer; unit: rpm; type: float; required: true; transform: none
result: 200 rpm
